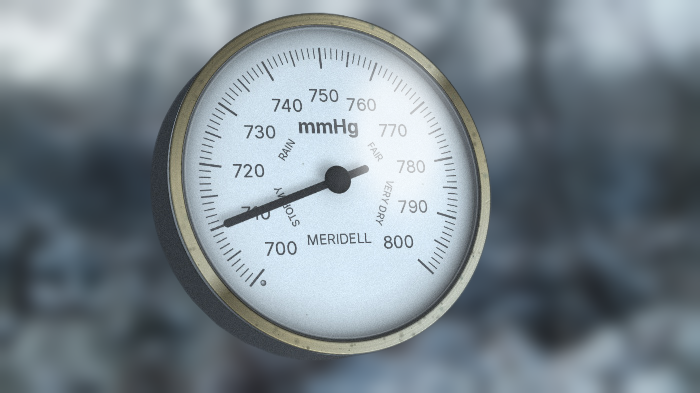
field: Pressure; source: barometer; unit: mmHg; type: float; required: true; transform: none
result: 710 mmHg
